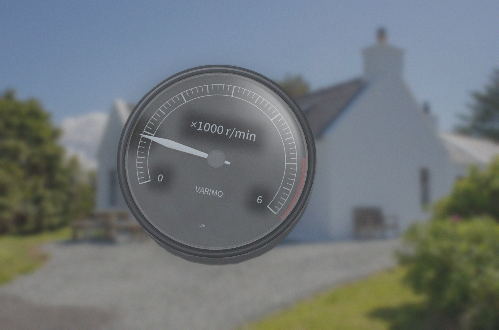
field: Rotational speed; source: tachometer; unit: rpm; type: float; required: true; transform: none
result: 900 rpm
